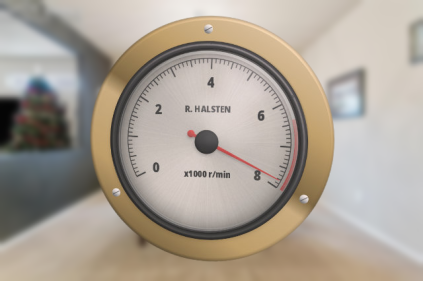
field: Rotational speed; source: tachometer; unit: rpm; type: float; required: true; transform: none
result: 7800 rpm
